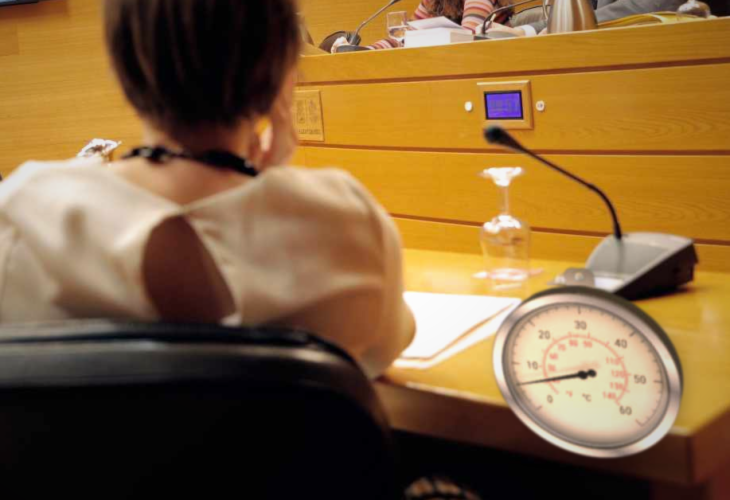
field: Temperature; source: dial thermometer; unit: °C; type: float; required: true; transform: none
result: 6 °C
